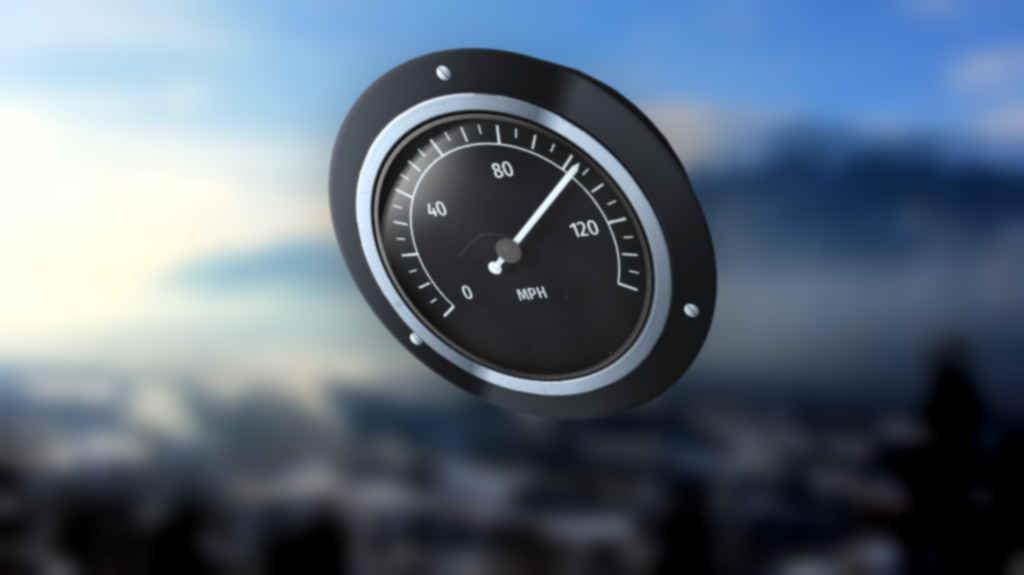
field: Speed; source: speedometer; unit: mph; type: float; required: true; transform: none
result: 102.5 mph
